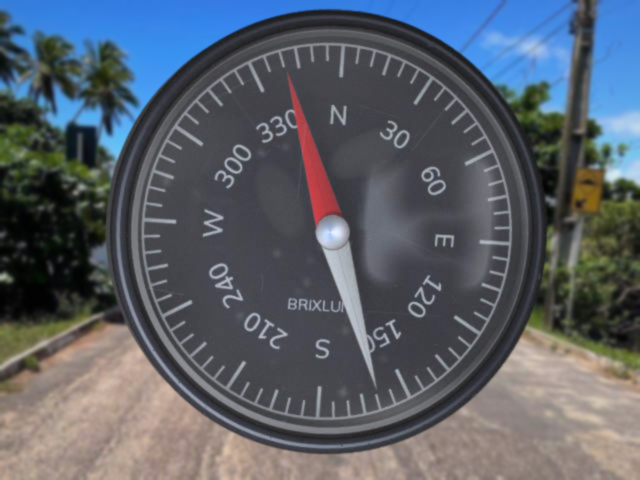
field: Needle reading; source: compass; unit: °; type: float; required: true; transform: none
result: 340 °
